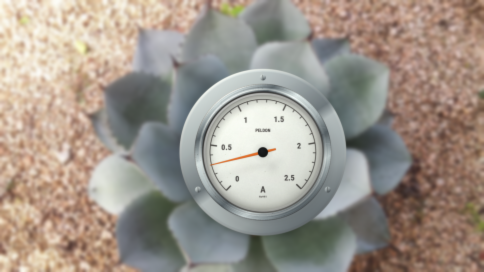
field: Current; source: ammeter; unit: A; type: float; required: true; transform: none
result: 0.3 A
